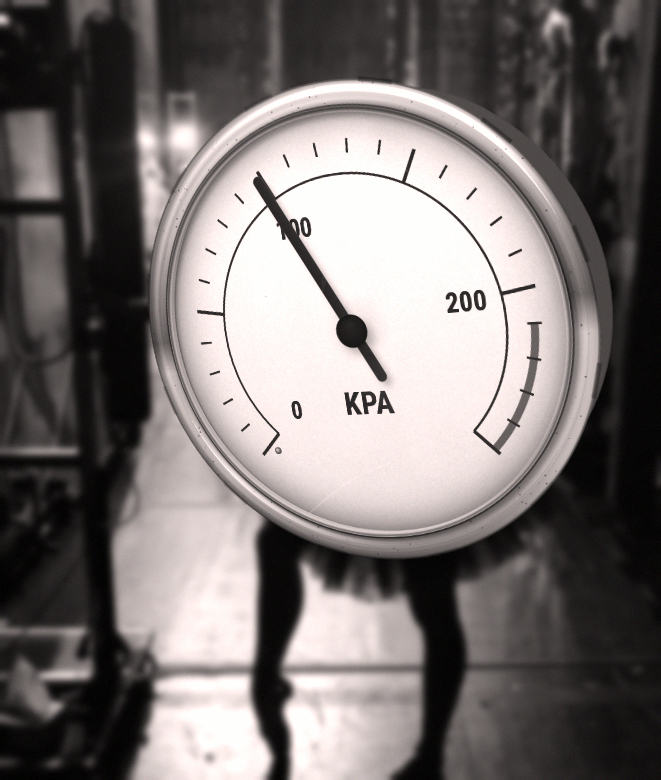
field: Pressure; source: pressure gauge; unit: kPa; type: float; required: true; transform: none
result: 100 kPa
